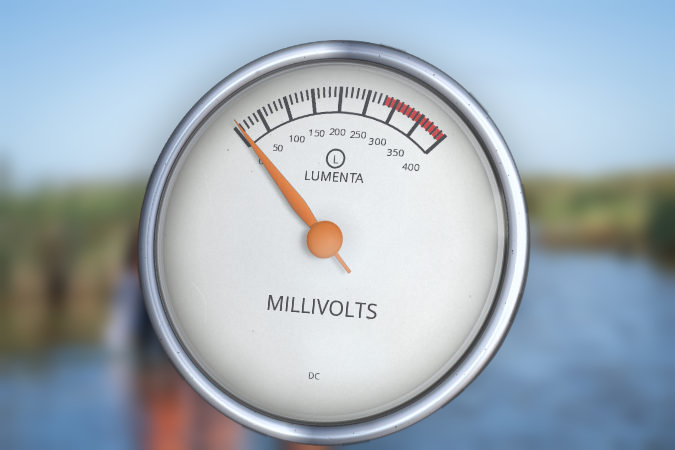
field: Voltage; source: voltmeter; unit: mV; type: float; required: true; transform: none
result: 10 mV
